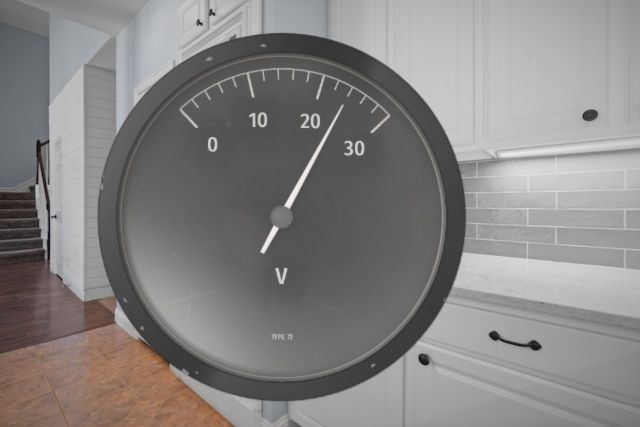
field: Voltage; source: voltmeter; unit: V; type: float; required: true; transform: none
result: 24 V
